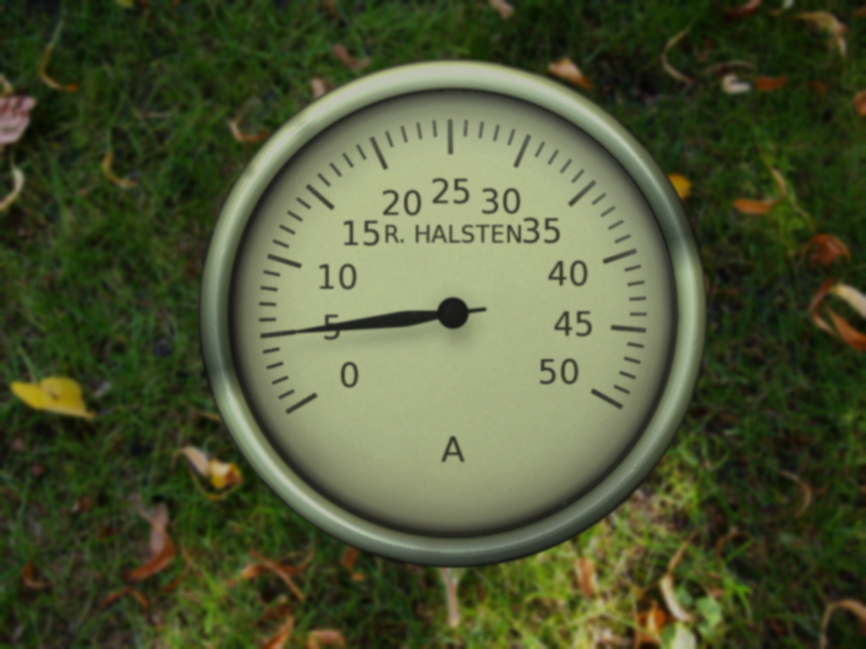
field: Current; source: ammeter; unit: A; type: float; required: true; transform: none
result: 5 A
